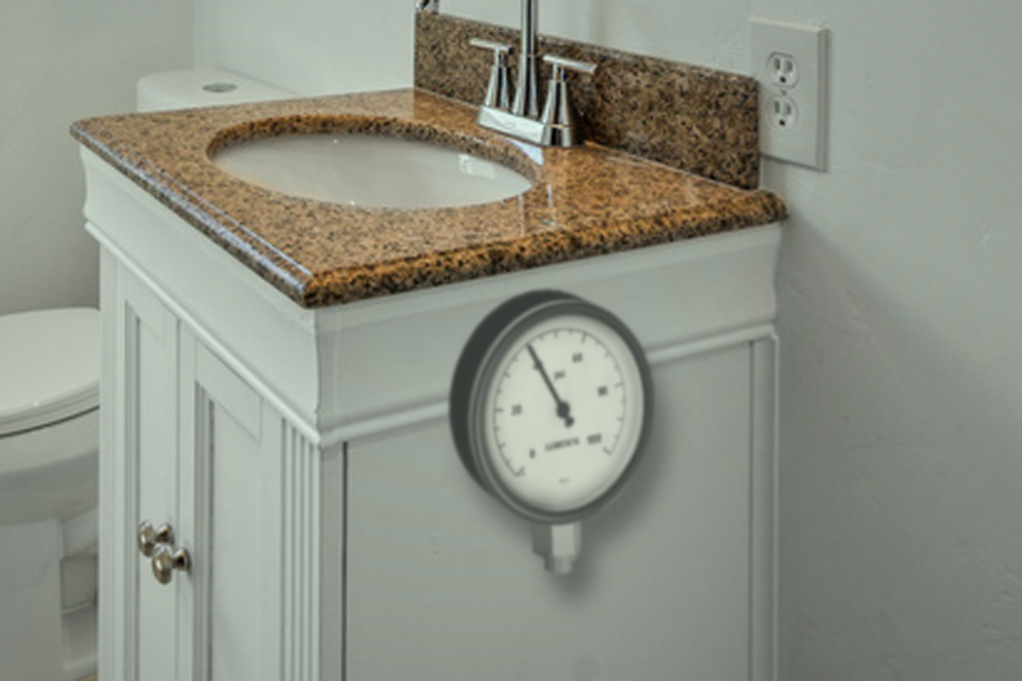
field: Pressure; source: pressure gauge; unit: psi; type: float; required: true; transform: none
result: 40 psi
